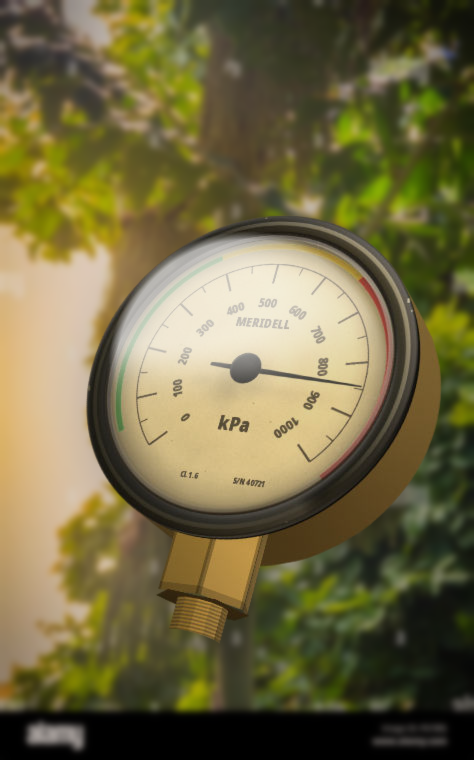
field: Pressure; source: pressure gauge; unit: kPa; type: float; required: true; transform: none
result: 850 kPa
